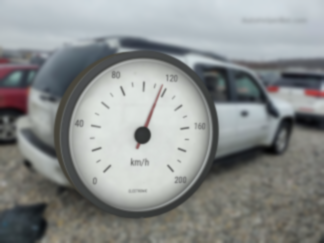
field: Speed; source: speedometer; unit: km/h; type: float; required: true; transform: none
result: 115 km/h
